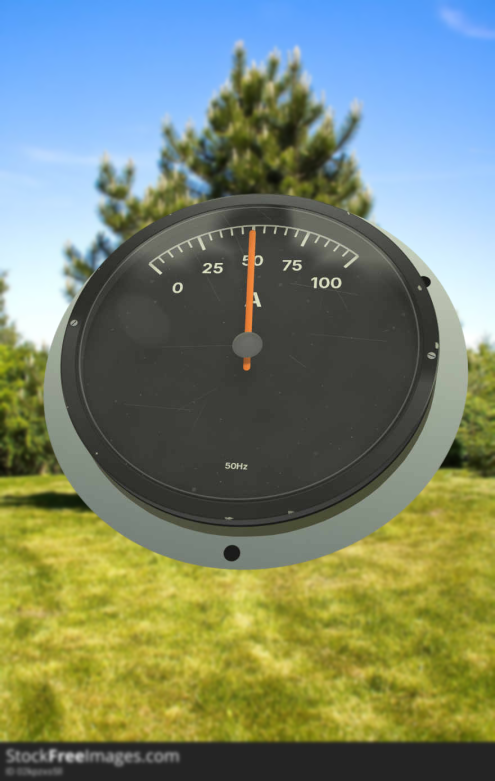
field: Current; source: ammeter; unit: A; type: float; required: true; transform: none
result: 50 A
